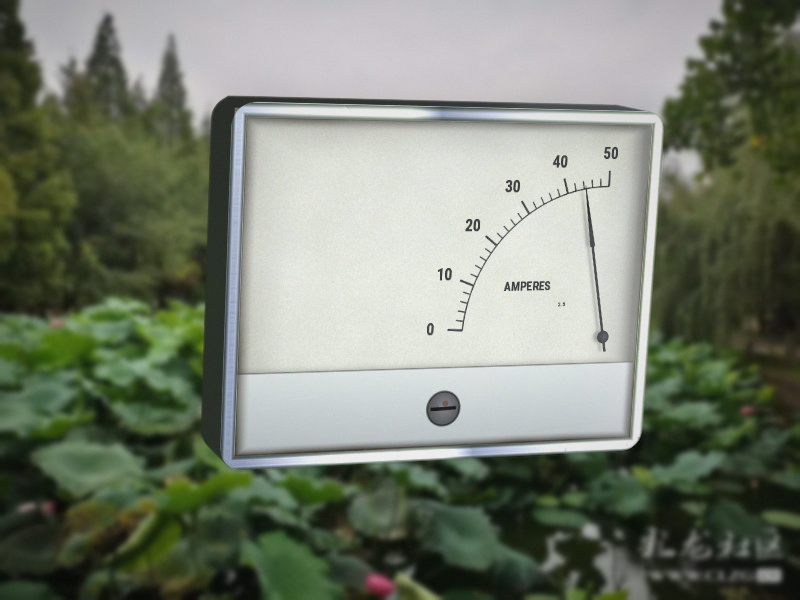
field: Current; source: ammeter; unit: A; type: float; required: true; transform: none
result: 44 A
